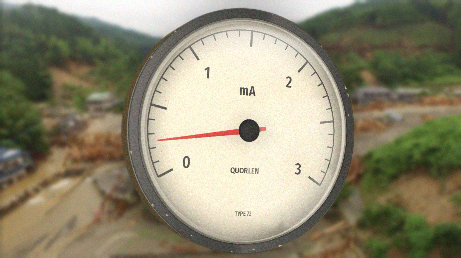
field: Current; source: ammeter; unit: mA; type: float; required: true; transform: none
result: 0.25 mA
